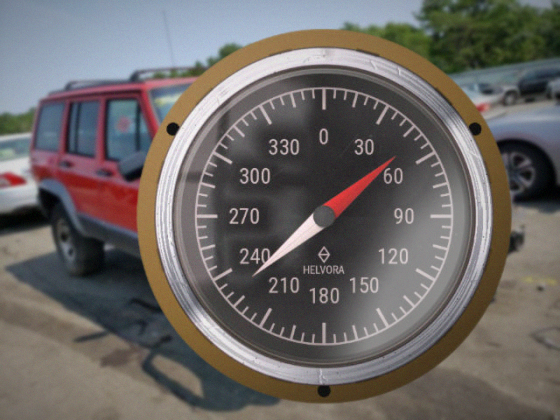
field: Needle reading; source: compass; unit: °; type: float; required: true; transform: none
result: 50 °
